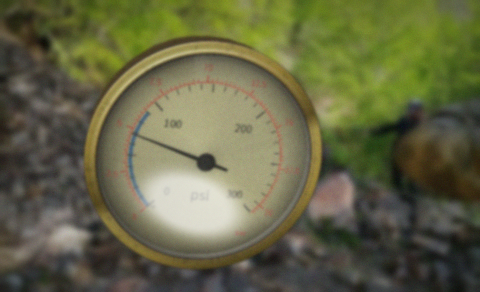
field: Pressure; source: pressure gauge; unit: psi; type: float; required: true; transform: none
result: 70 psi
